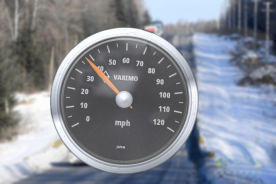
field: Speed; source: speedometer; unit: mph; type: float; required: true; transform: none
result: 37.5 mph
